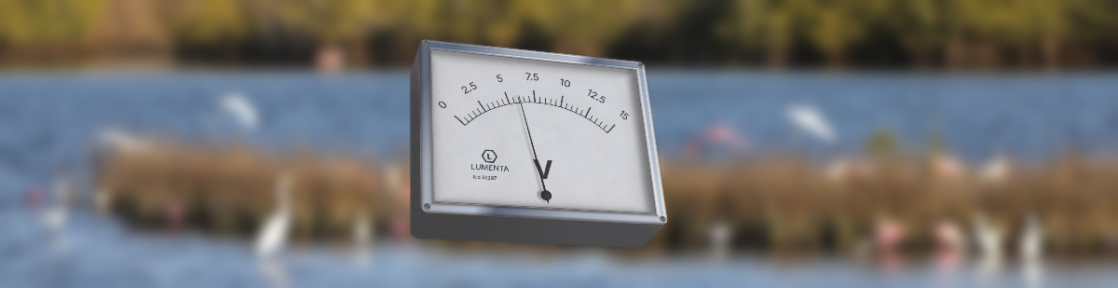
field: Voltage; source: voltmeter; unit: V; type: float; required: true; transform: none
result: 6 V
